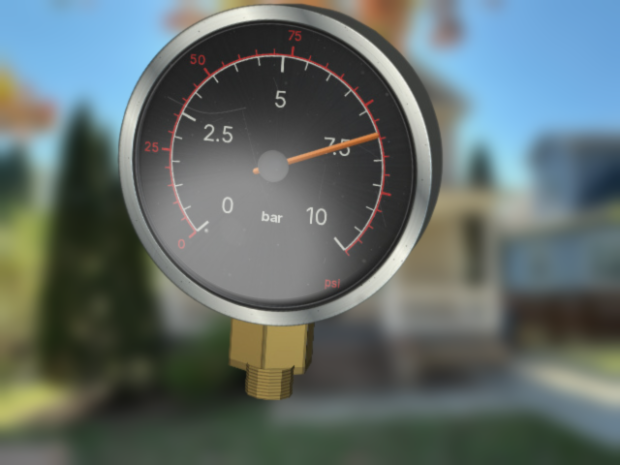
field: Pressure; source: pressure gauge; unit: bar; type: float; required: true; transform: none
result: 7.5 bar
